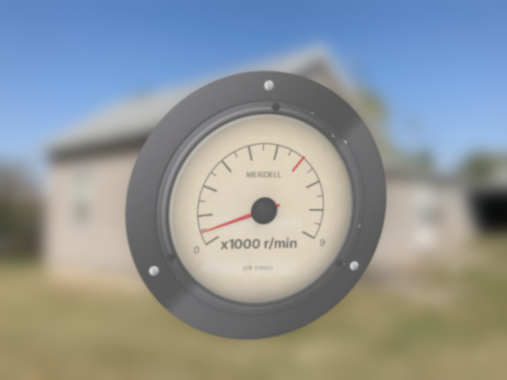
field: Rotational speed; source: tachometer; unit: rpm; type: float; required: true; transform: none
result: 500 rpm
